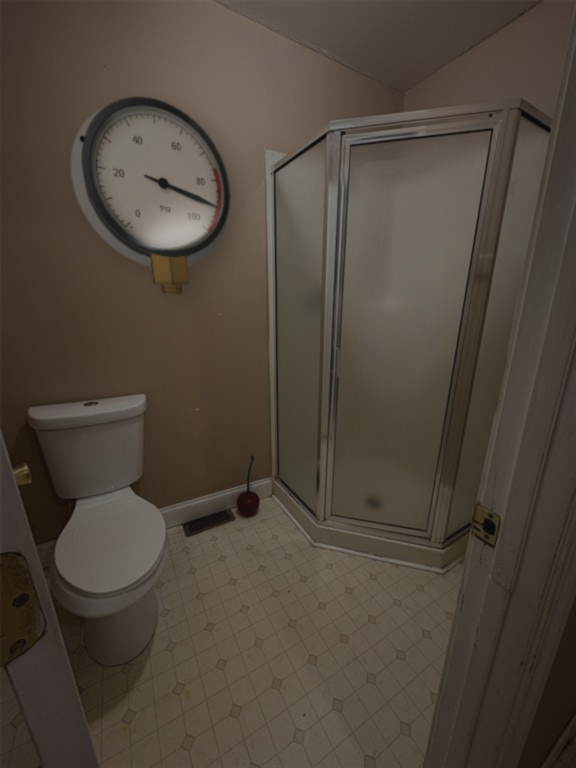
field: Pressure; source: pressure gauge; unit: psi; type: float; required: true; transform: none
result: 90 psi
